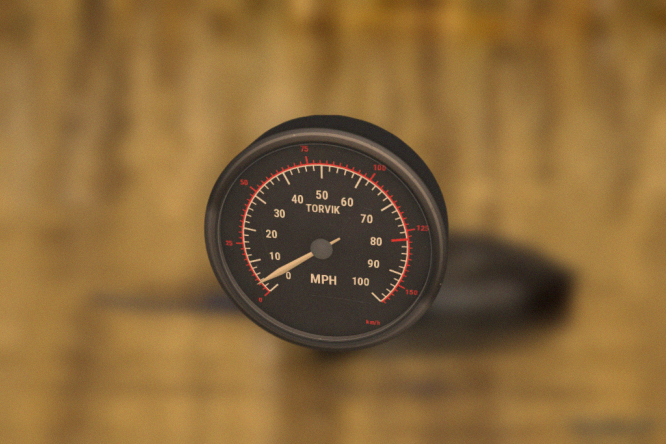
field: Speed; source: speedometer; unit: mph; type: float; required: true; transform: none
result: 4 mph
